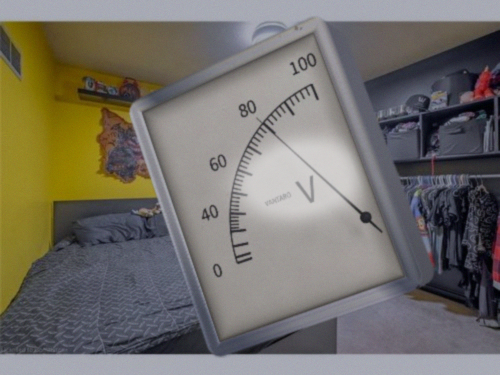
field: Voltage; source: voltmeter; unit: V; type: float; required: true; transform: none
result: 80 V
